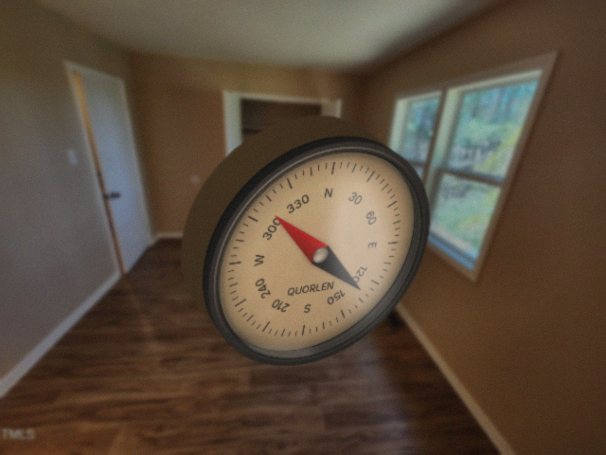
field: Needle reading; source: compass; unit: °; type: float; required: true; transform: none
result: 310 °
